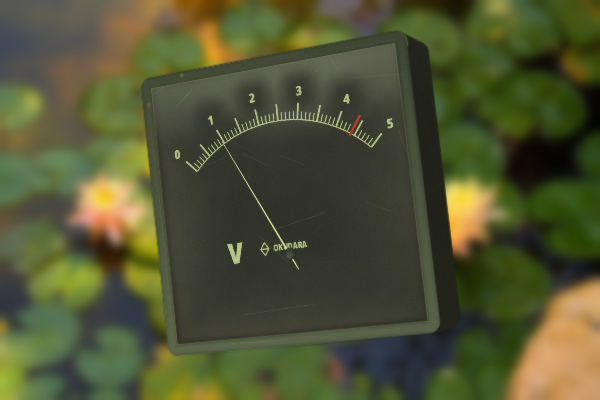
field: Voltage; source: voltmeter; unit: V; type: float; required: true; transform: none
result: 1 V
